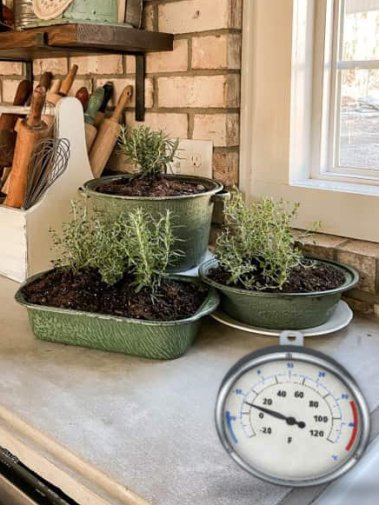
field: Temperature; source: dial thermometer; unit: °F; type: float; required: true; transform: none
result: 10 °F
